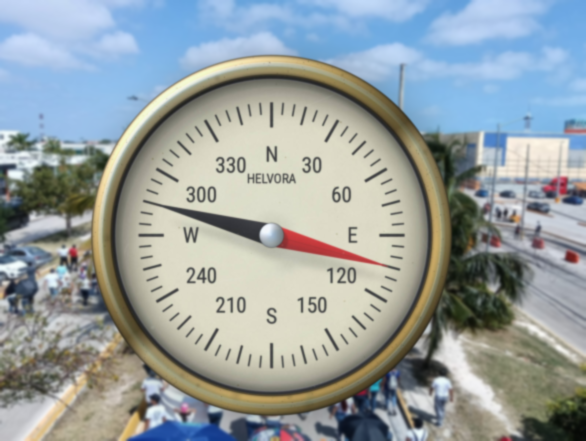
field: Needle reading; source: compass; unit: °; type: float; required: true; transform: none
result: 105 °
